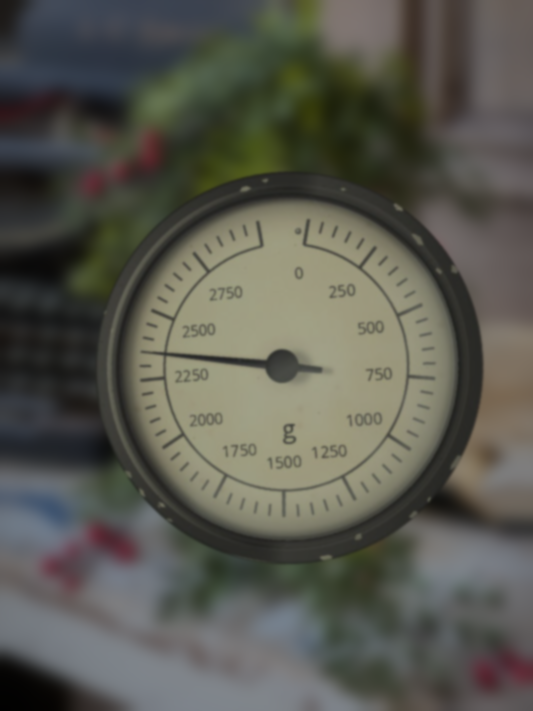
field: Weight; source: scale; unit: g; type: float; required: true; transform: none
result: 2350 g
